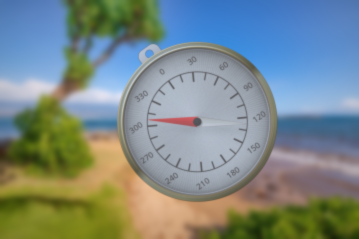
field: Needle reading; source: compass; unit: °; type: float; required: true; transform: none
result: 307.5 °
